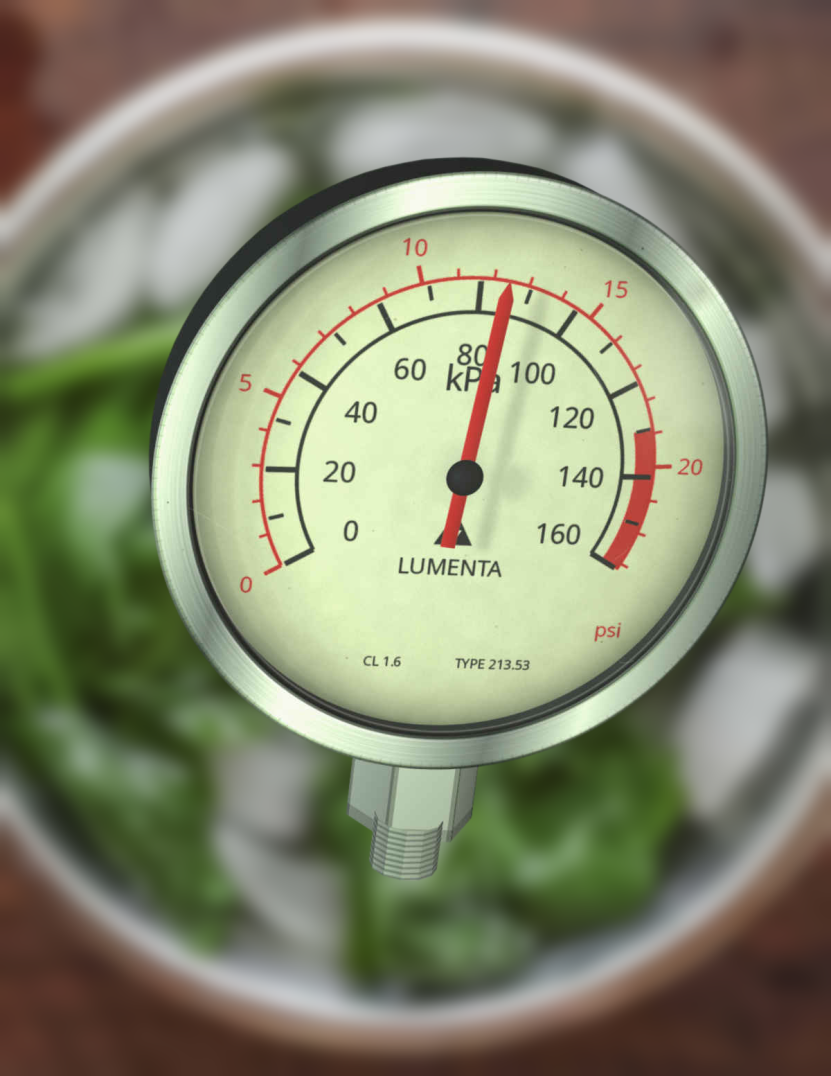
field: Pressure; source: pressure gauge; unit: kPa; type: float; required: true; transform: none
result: 85 kPa
